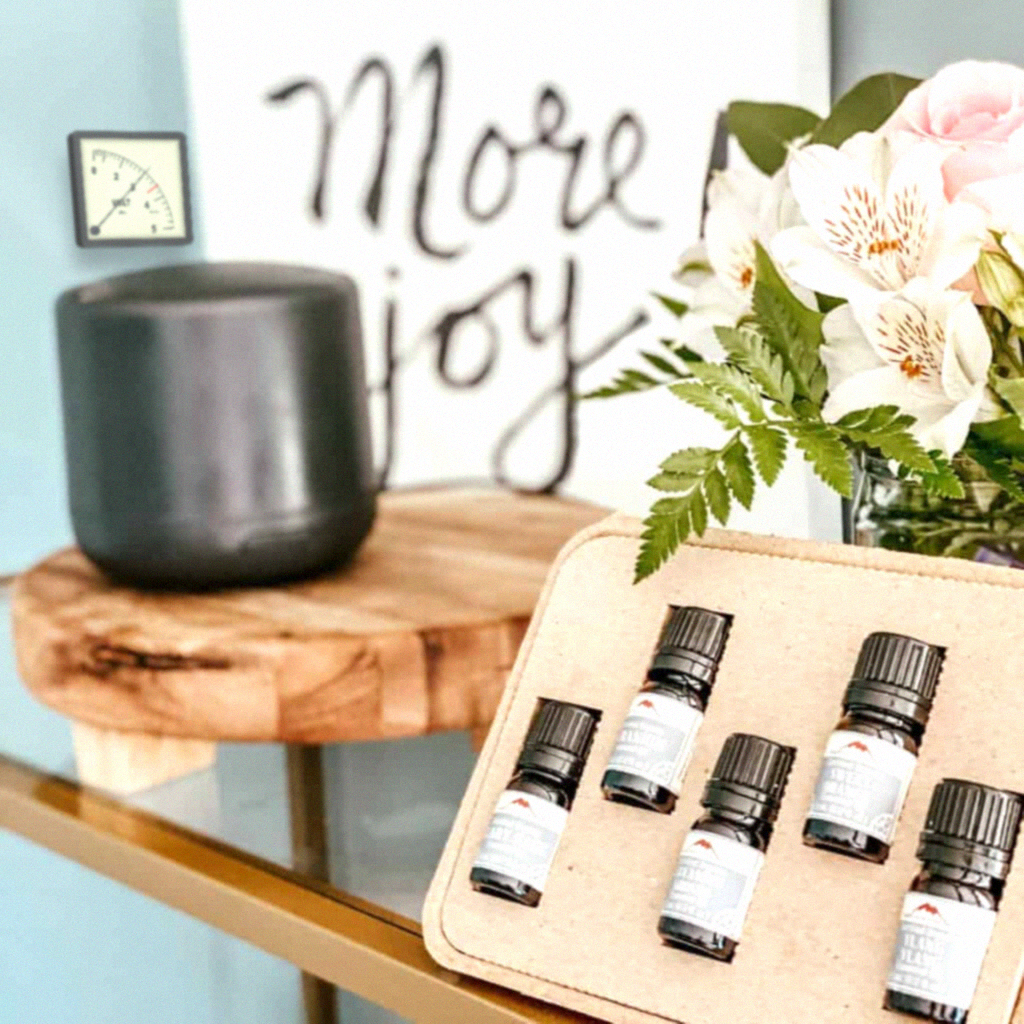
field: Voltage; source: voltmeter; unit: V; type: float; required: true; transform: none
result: 3 V
